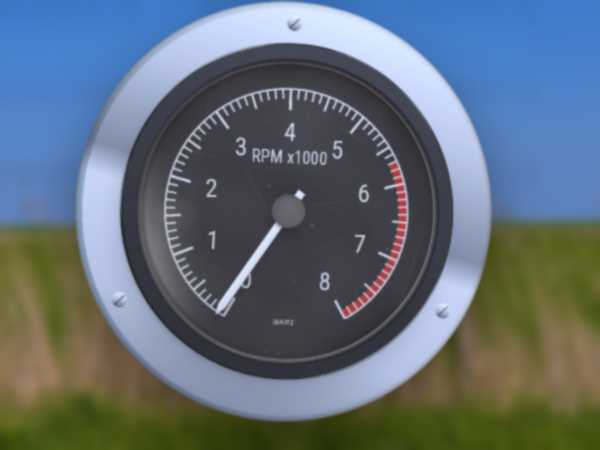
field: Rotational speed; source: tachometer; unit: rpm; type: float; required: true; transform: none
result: 100 rpm
